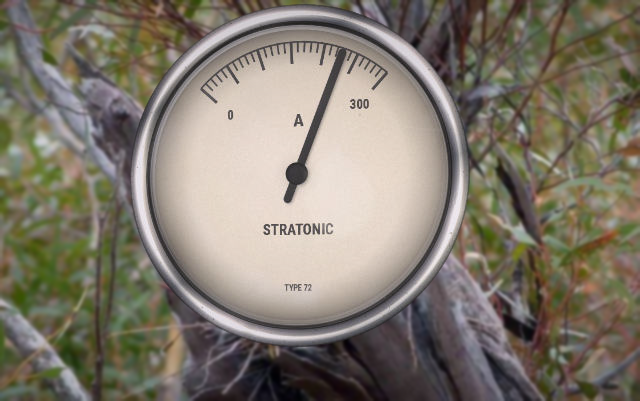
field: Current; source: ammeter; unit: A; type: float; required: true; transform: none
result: 230 A
